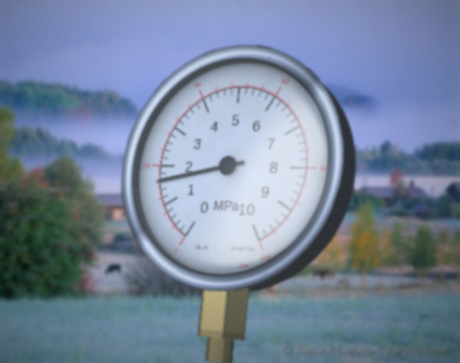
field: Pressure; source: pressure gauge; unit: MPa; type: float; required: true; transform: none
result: 1.6 MPa
